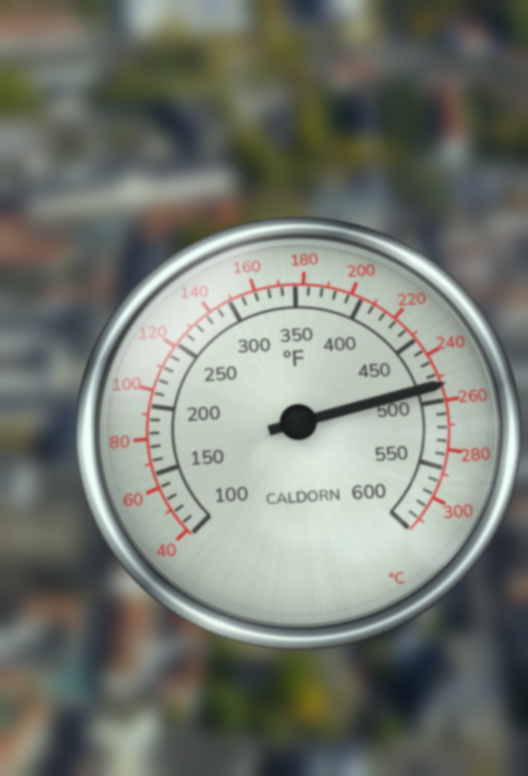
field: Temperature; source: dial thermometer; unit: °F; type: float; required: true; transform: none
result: 490 °F
